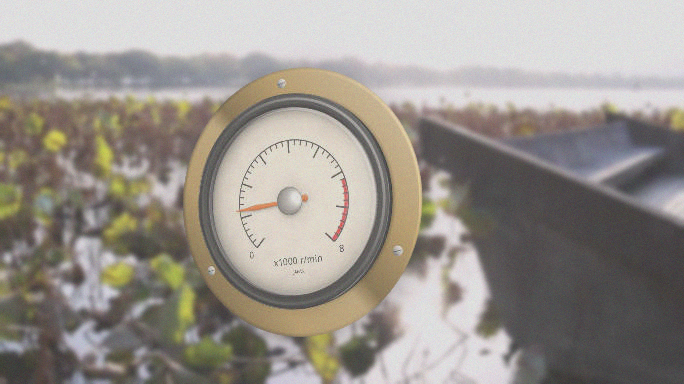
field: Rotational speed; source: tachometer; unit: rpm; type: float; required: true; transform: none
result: 1200 rpm
